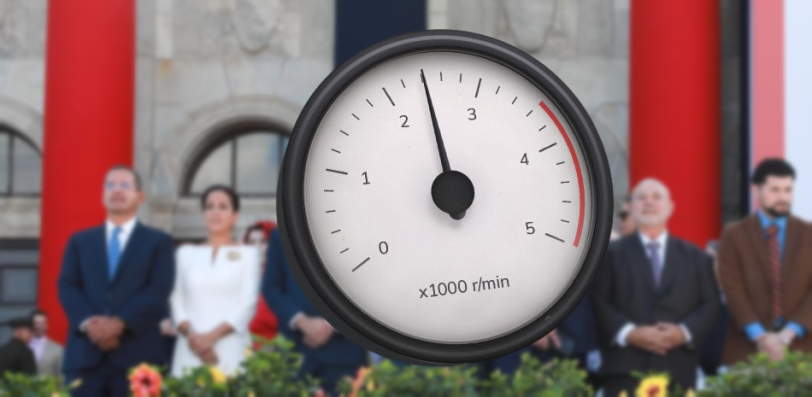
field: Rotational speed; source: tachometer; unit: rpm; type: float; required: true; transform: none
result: 2400 rpm
